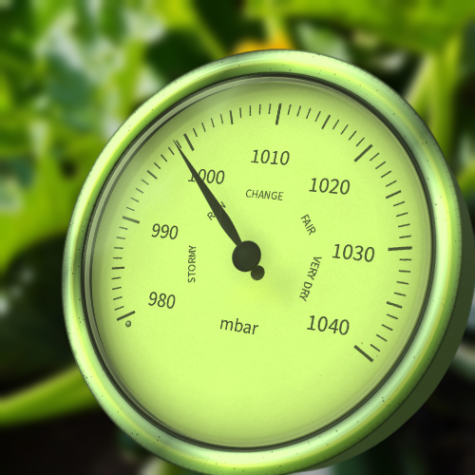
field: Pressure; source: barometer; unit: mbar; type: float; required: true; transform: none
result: 999 mbar
